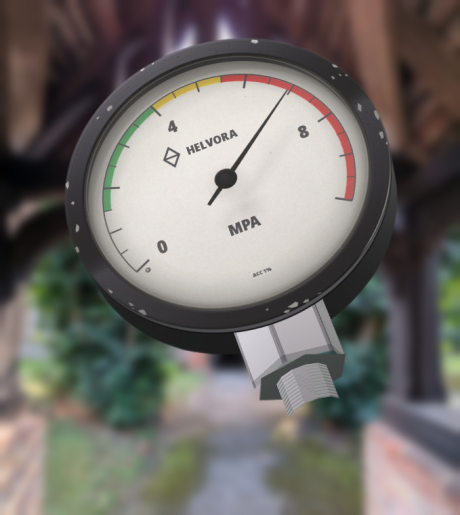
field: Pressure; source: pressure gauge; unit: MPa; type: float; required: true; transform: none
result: 7 MPa
